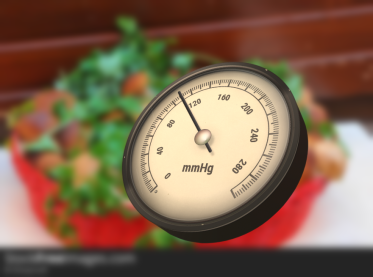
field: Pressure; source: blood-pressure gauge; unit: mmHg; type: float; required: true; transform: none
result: 110 mmHg
